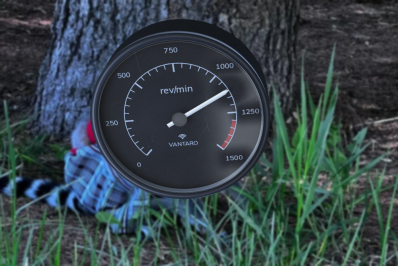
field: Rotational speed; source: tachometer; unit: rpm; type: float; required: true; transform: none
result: 1100 rpm
